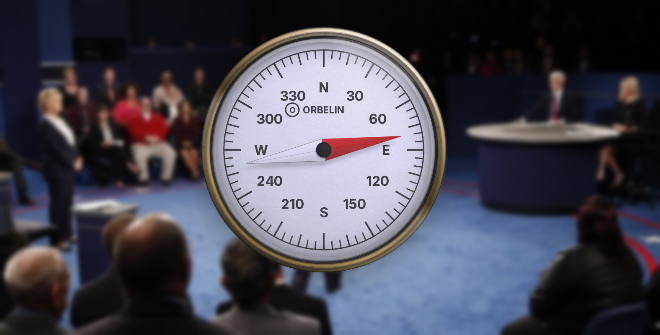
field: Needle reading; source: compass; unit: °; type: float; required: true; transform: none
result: 80 °
